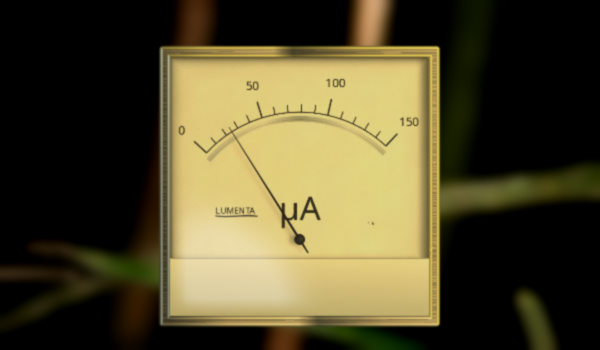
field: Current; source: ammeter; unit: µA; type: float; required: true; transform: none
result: 25 µA
